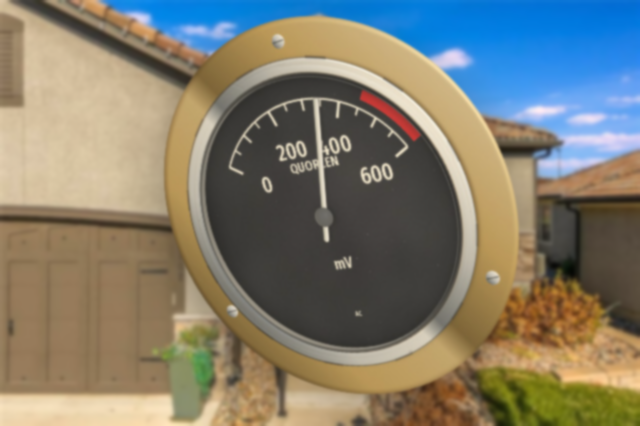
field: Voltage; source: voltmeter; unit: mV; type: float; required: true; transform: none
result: 350 mV
